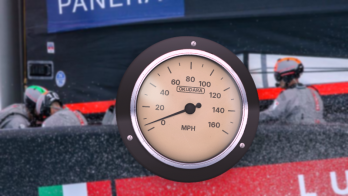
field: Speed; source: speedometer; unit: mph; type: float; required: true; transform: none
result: 5 mph
